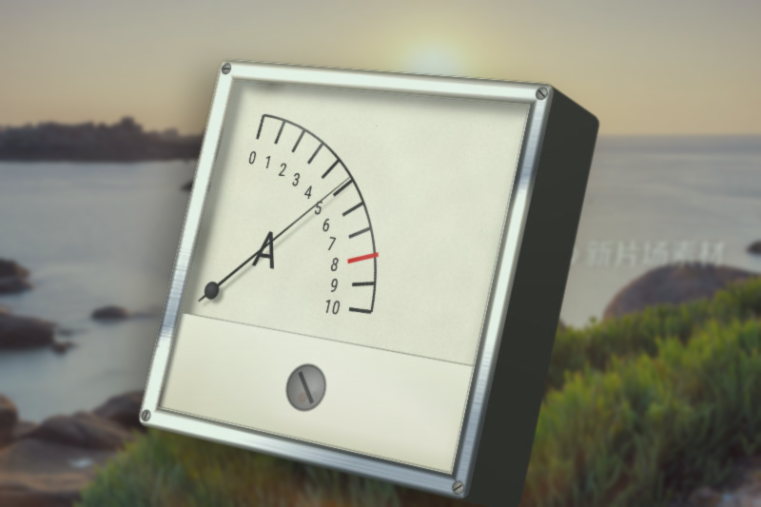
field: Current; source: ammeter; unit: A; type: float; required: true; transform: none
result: 5 A
